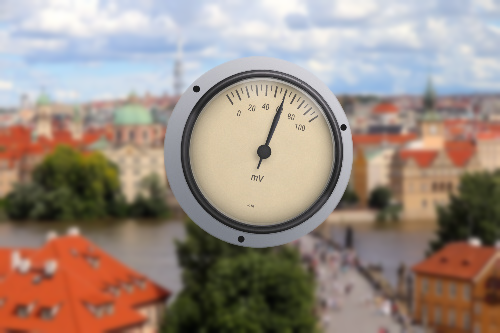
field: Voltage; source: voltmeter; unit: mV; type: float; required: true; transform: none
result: 60 mV
